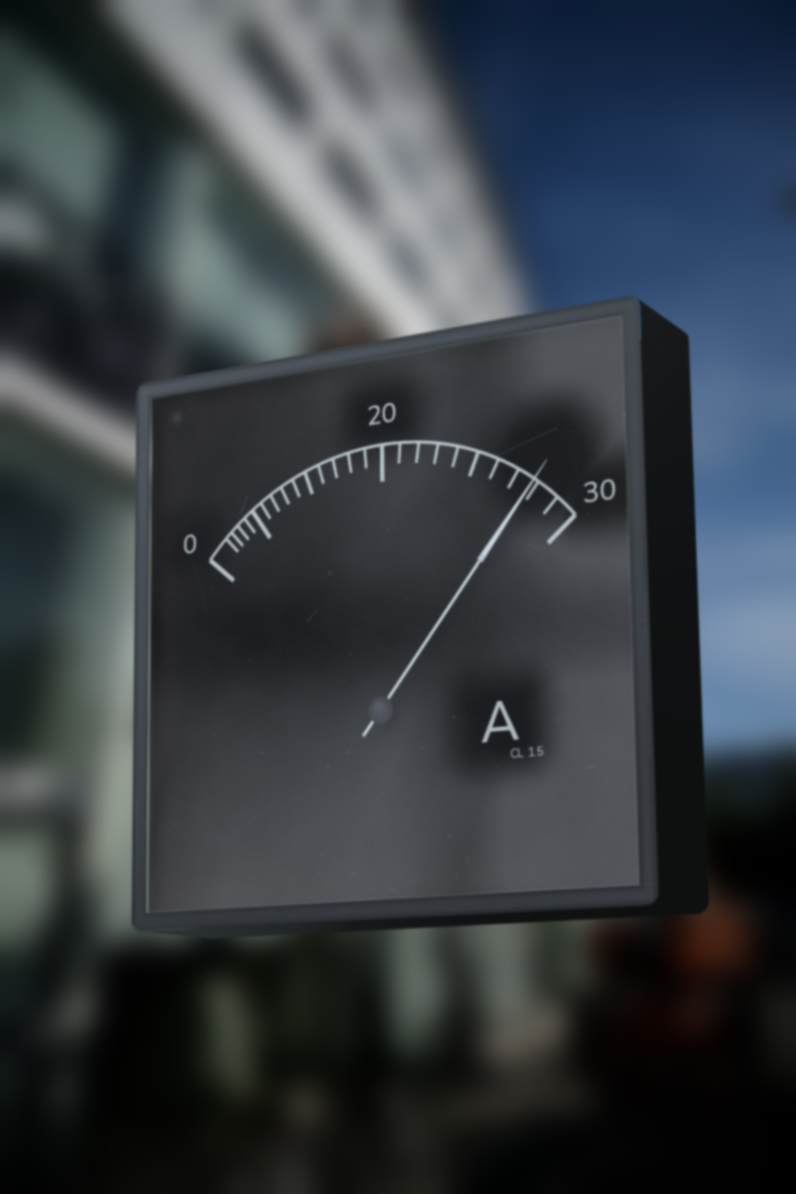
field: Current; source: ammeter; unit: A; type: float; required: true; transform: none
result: 28 A
